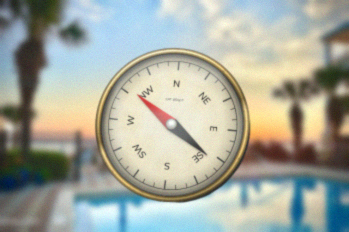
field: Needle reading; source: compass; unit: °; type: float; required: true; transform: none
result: 305 °
